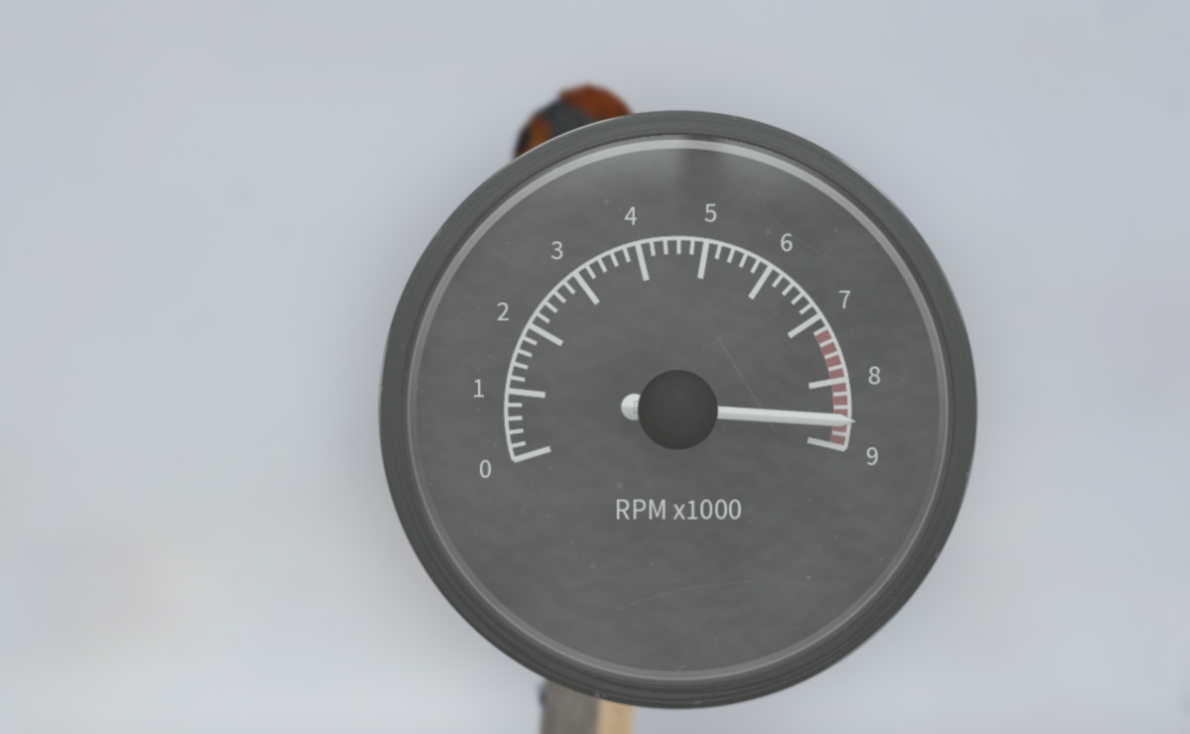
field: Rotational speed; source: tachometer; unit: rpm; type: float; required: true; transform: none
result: 8600 rpm
